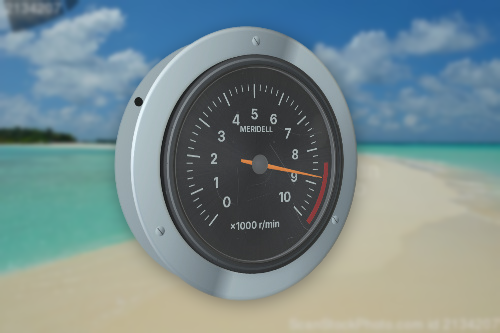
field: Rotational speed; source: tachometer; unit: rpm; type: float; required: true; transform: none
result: 8800 rpm
